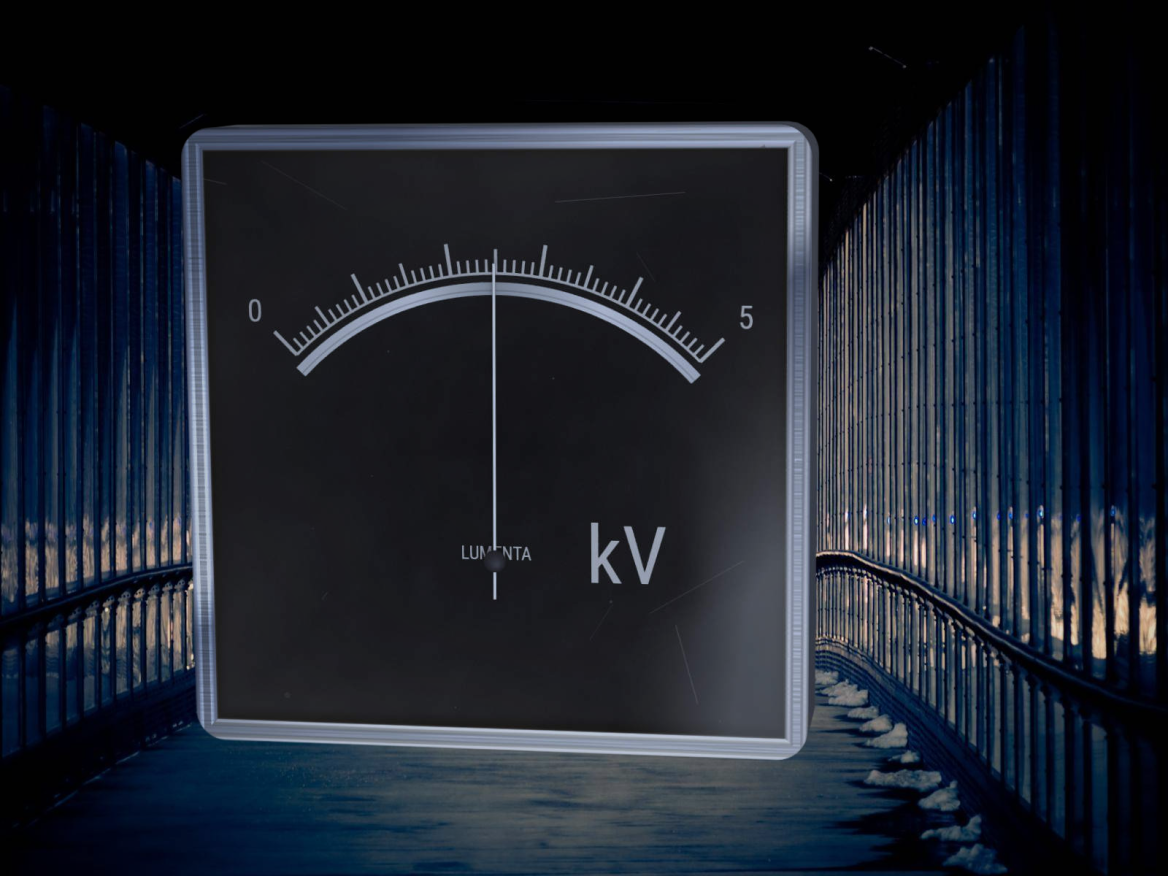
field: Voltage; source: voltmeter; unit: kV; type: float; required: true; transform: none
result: 2.5 kV
